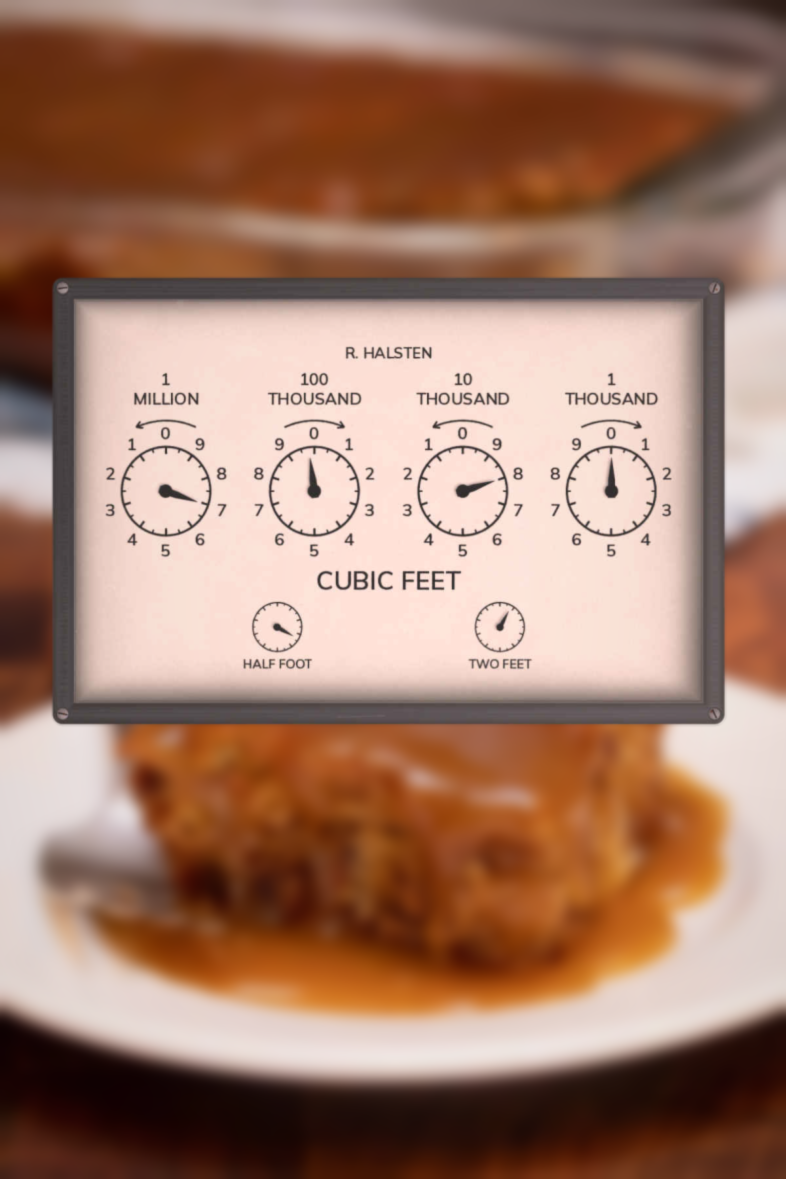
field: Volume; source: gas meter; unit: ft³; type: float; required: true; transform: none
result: 698000 ft³
